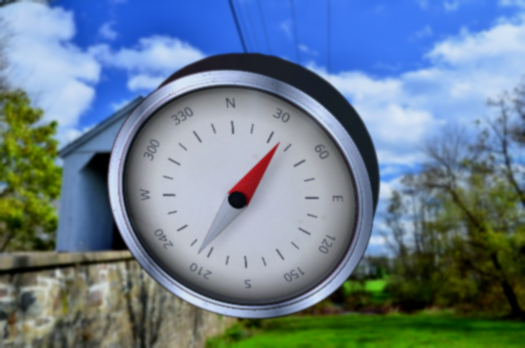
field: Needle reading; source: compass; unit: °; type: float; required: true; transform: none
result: 37.5 °
